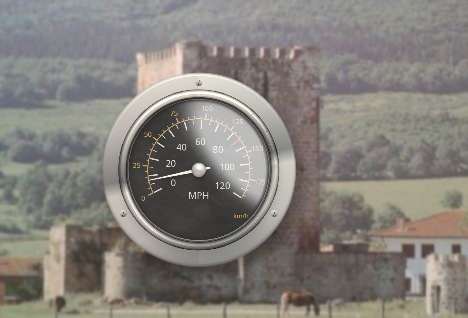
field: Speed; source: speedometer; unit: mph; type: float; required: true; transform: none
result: 7.5 mph
